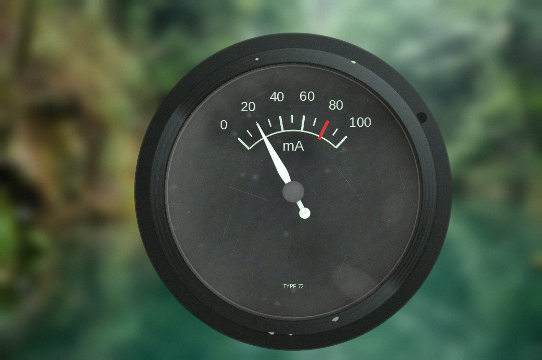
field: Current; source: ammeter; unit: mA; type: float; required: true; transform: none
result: 20 mA
